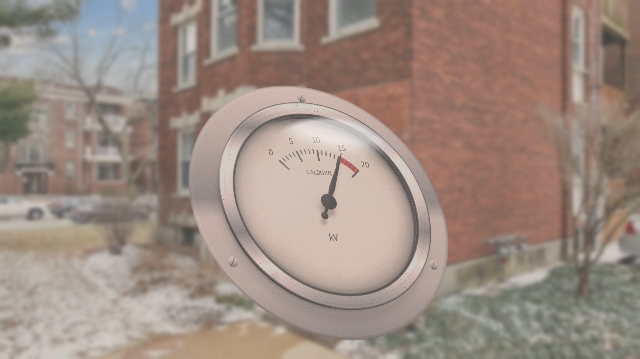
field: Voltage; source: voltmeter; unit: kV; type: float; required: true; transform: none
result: 15 kV
